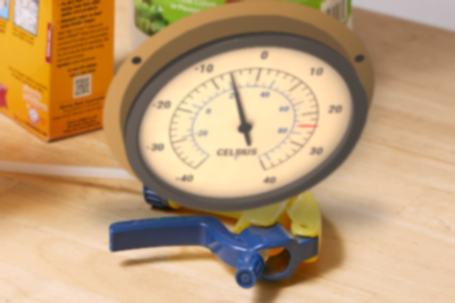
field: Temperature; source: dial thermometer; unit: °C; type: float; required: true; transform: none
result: -6 °C
